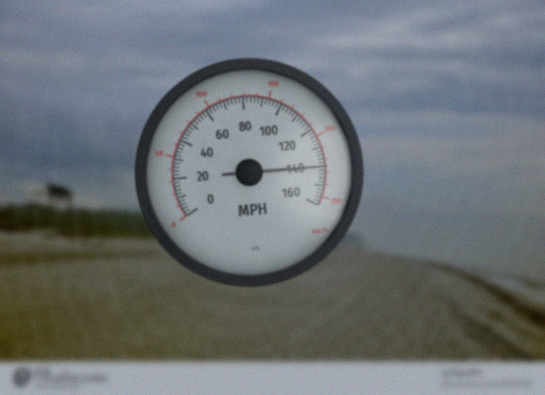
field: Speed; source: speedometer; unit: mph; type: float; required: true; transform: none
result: 140 mph
